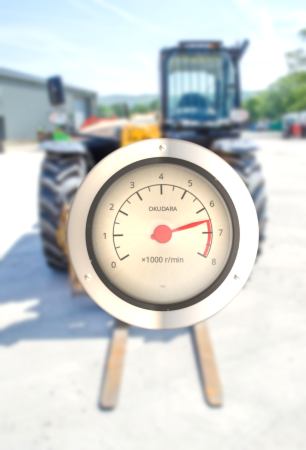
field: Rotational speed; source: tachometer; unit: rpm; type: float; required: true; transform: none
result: 6500 rpm
